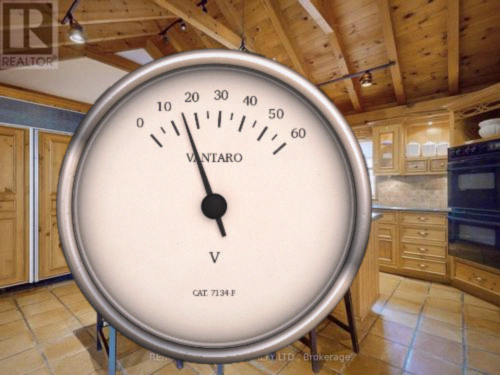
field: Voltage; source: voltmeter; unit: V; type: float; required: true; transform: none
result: 15 V
